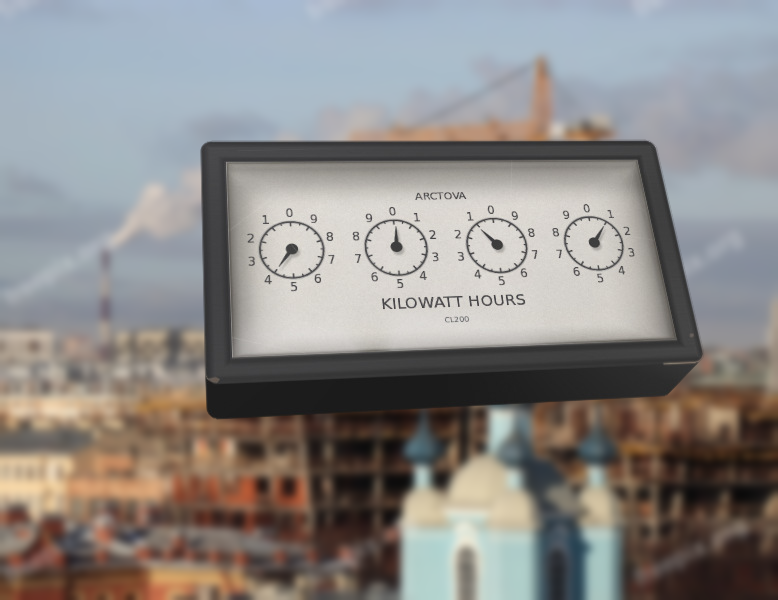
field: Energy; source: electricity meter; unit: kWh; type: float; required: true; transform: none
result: 4011 kWh
